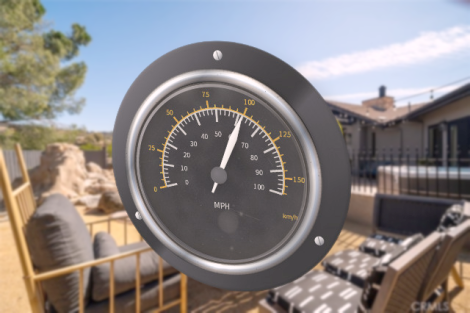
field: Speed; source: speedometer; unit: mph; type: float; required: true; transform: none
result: 62 mph
